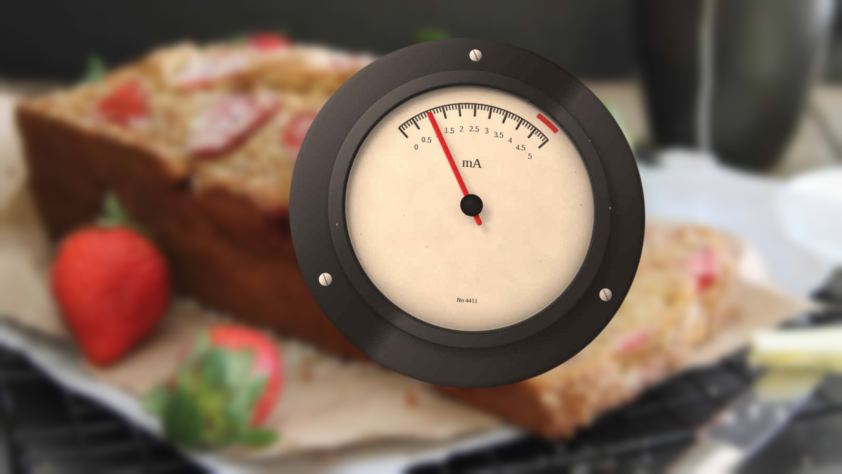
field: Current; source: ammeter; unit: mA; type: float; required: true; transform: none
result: 1 mA
